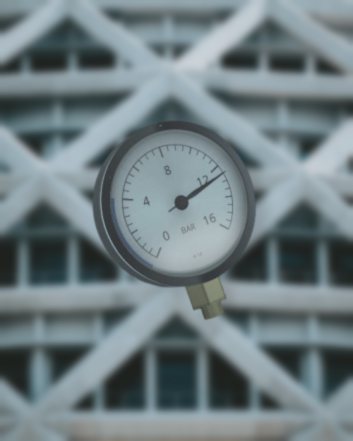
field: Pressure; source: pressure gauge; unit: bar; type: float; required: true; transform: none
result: 12.5 bar
